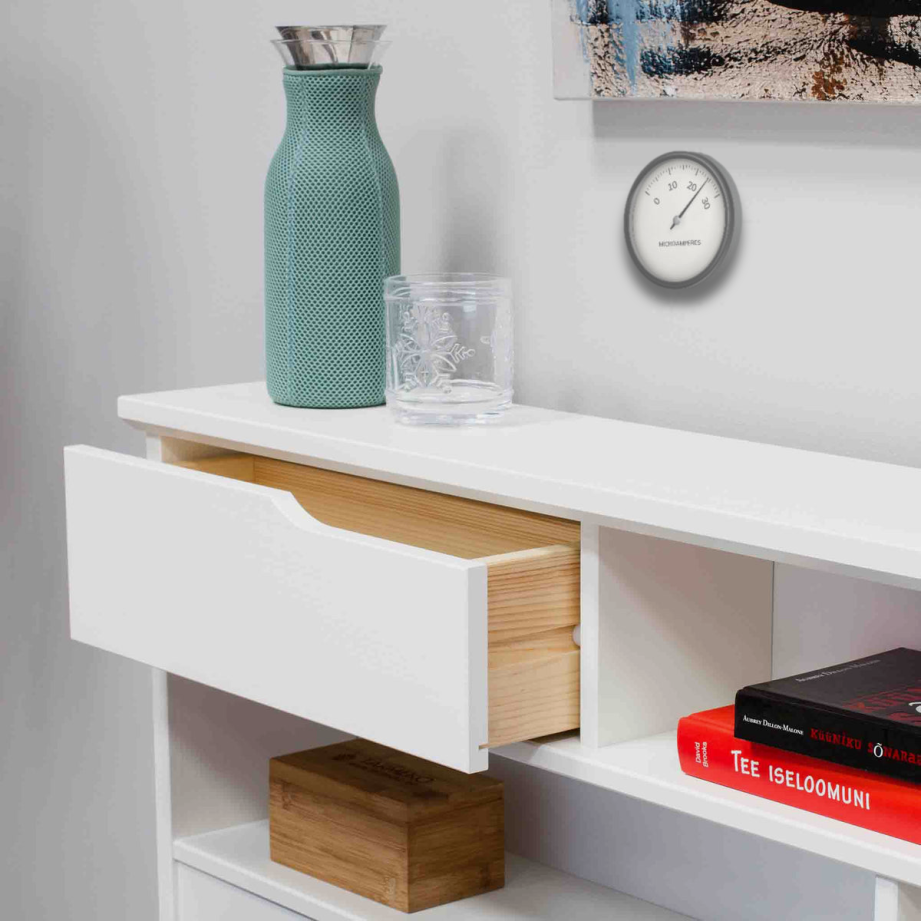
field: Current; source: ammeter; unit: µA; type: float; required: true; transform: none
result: 25 µA
